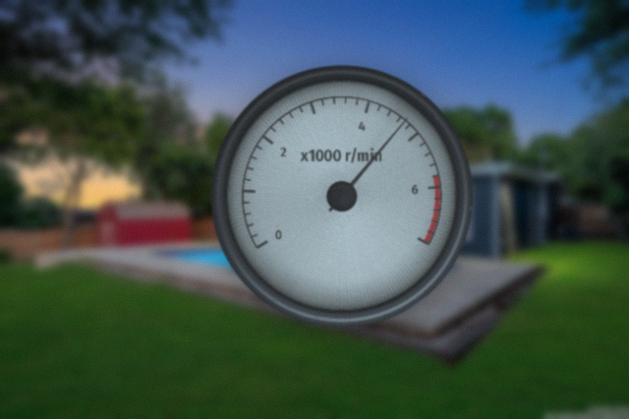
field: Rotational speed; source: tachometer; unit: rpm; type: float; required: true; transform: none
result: 4700 rpm
